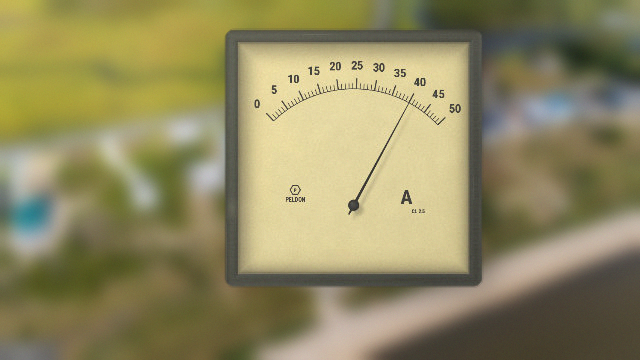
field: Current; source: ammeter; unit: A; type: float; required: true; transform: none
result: 40 A
